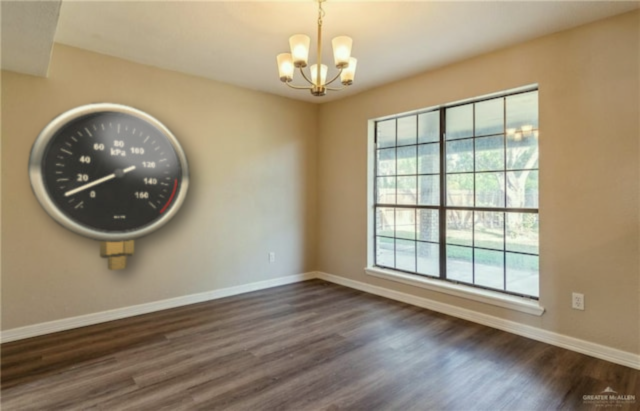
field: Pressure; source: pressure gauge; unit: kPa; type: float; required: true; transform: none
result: 10 kPa
